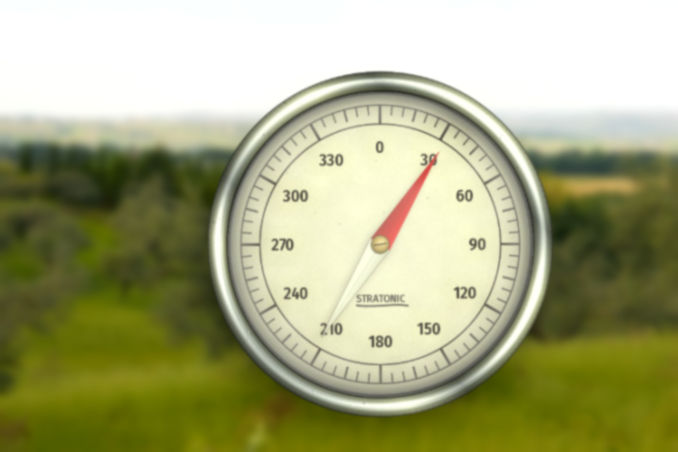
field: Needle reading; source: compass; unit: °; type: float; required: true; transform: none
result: 32.5 °
